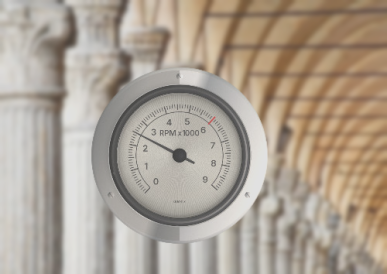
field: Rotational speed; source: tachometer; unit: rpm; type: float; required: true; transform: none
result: 2500 rpm
